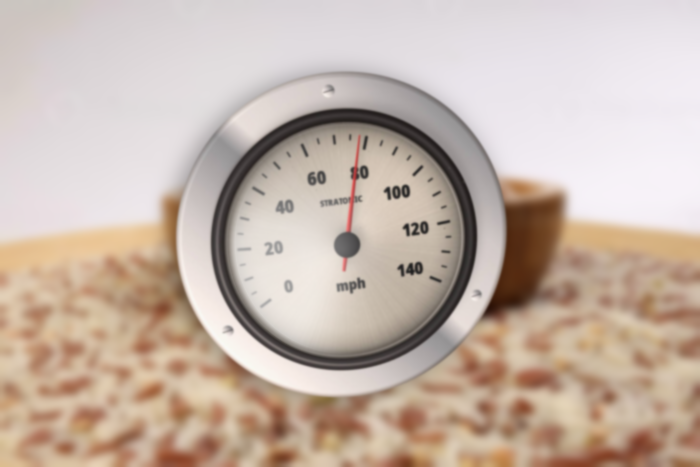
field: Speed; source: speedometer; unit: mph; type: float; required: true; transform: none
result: 77.5 mph
